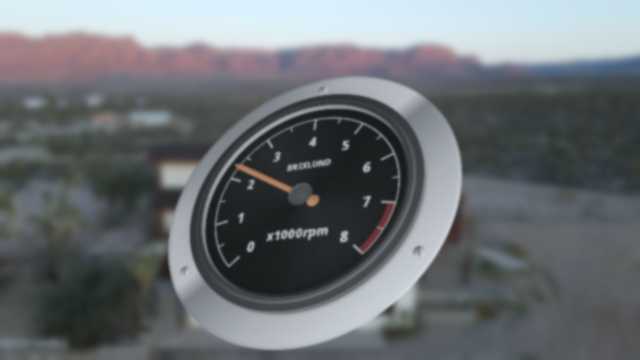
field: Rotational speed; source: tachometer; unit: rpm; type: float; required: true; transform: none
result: 2250 rpm
